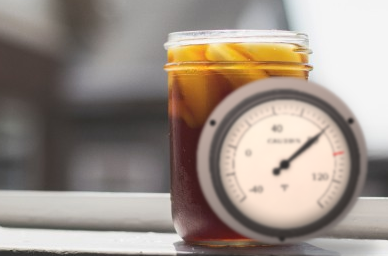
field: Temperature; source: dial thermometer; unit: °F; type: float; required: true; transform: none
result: 80 °F
